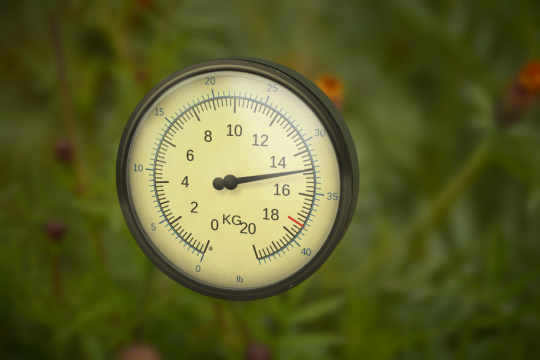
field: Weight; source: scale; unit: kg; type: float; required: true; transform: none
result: 14.8 kg
